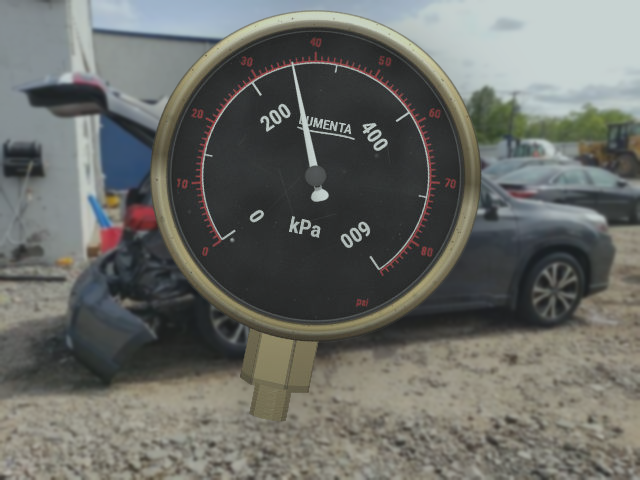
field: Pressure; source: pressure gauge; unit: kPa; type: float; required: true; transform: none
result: 250 kPa
